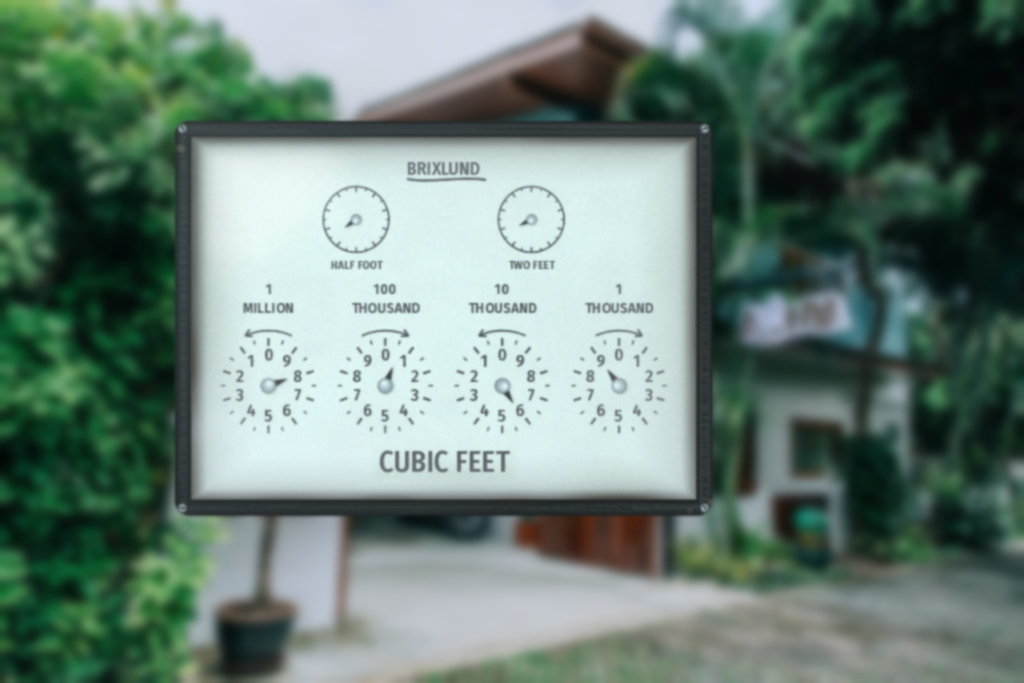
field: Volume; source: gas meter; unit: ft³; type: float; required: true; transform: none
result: 805900 ft³
